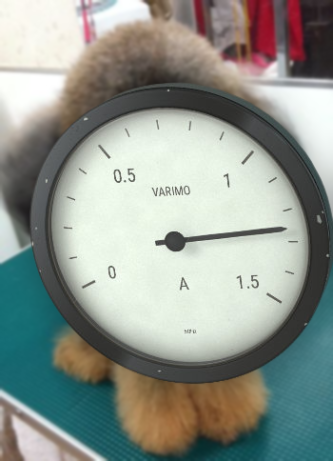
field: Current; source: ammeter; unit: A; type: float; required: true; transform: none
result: 1.25 A
